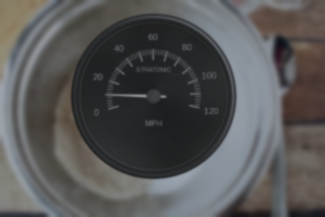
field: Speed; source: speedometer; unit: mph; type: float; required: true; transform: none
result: 10 mph
